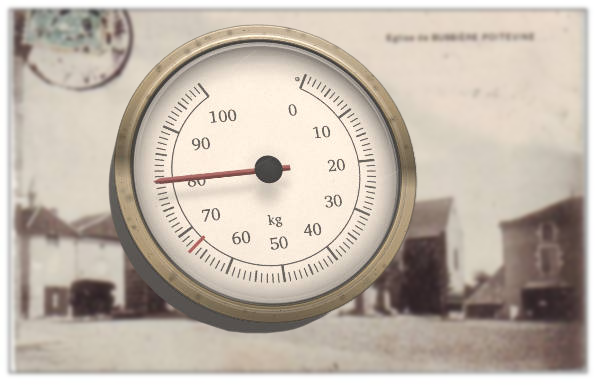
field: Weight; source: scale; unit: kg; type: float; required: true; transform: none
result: 80 kg
